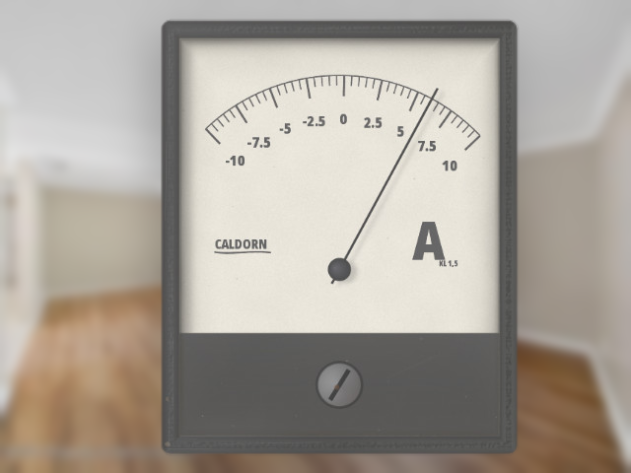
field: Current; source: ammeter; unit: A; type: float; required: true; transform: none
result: 6 A
